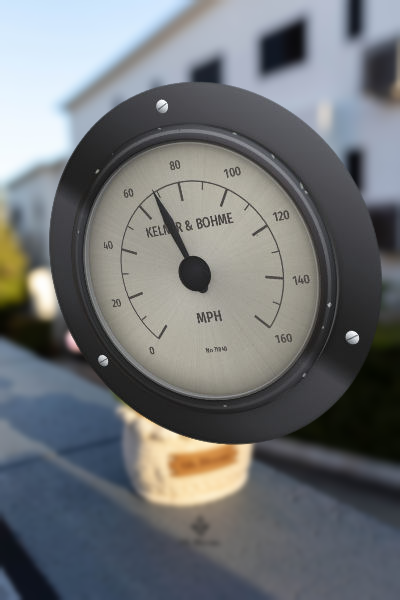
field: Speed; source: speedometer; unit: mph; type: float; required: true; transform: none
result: 70 mph
